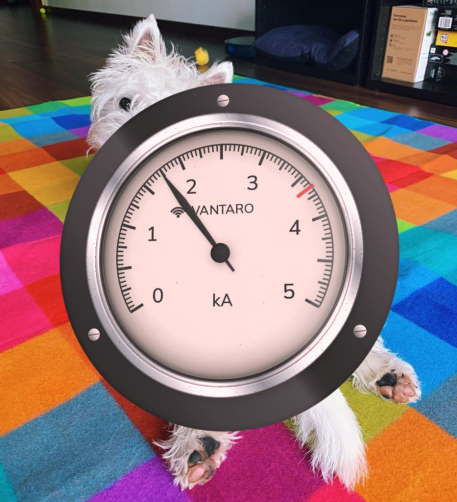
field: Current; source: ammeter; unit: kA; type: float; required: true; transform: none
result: 1.75 kA
